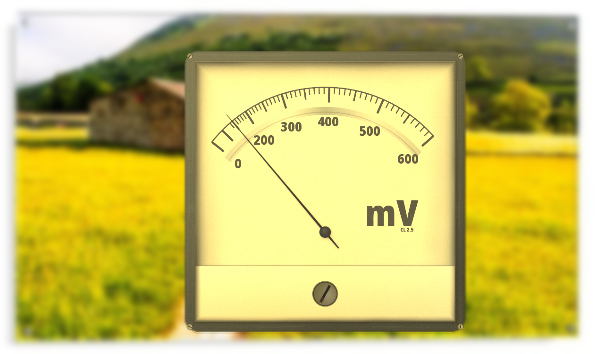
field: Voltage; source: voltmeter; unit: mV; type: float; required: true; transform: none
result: 150 mV
